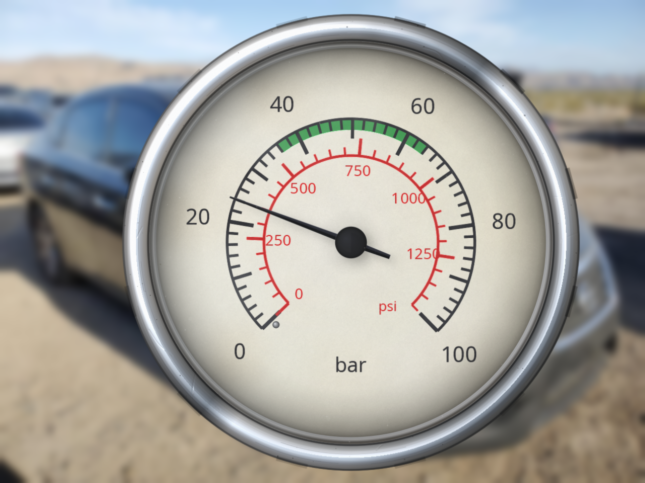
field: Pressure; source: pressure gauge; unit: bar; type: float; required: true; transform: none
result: 24 bar
